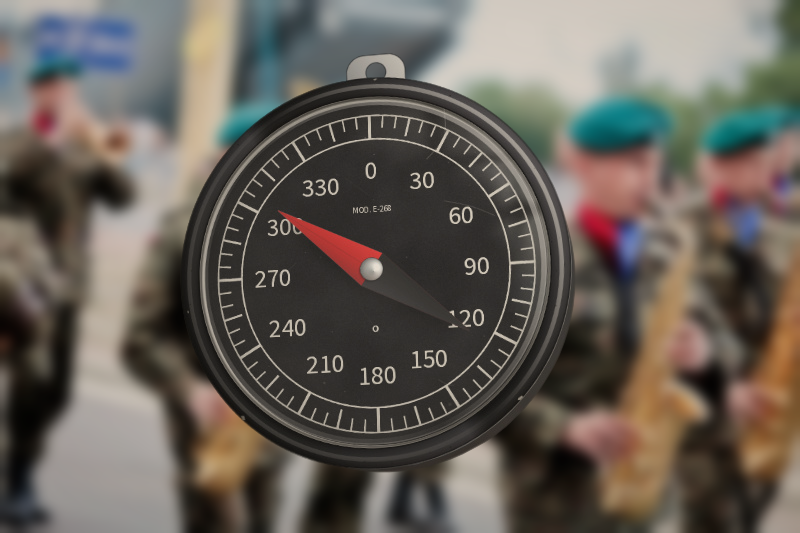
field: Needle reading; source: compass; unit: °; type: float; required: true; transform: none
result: 305 °
